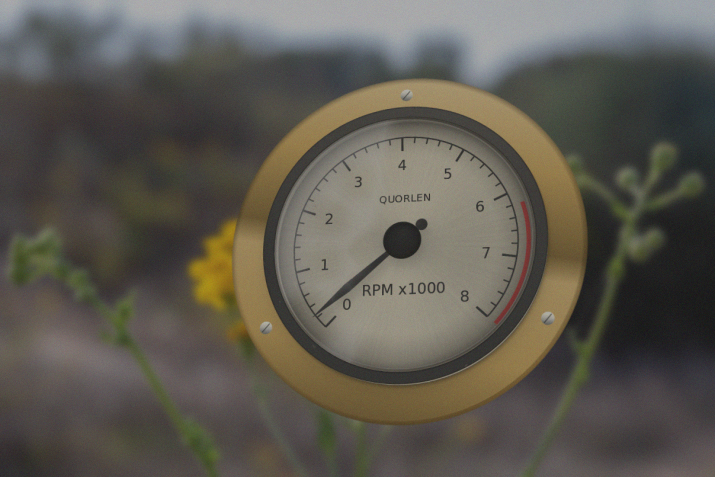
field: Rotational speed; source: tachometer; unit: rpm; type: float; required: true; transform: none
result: 200 rpm
